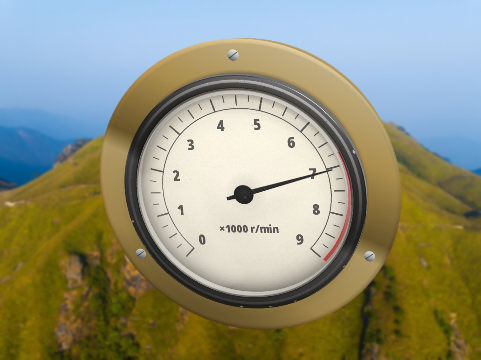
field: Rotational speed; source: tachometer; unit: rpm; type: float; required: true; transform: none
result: 7000 rpm
